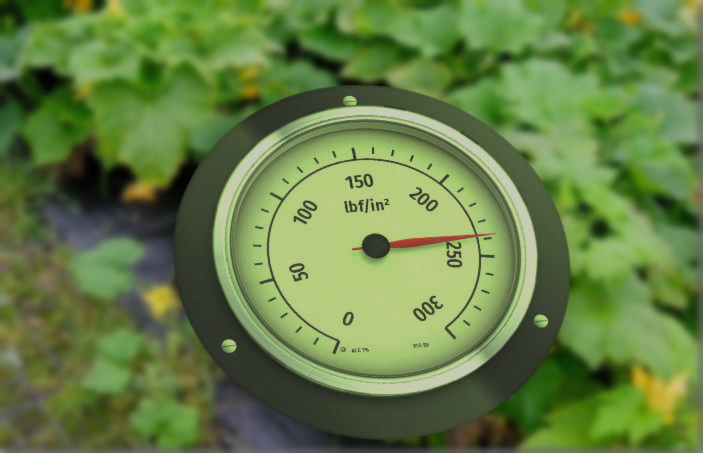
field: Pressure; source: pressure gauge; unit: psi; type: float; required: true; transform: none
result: 240 psi
